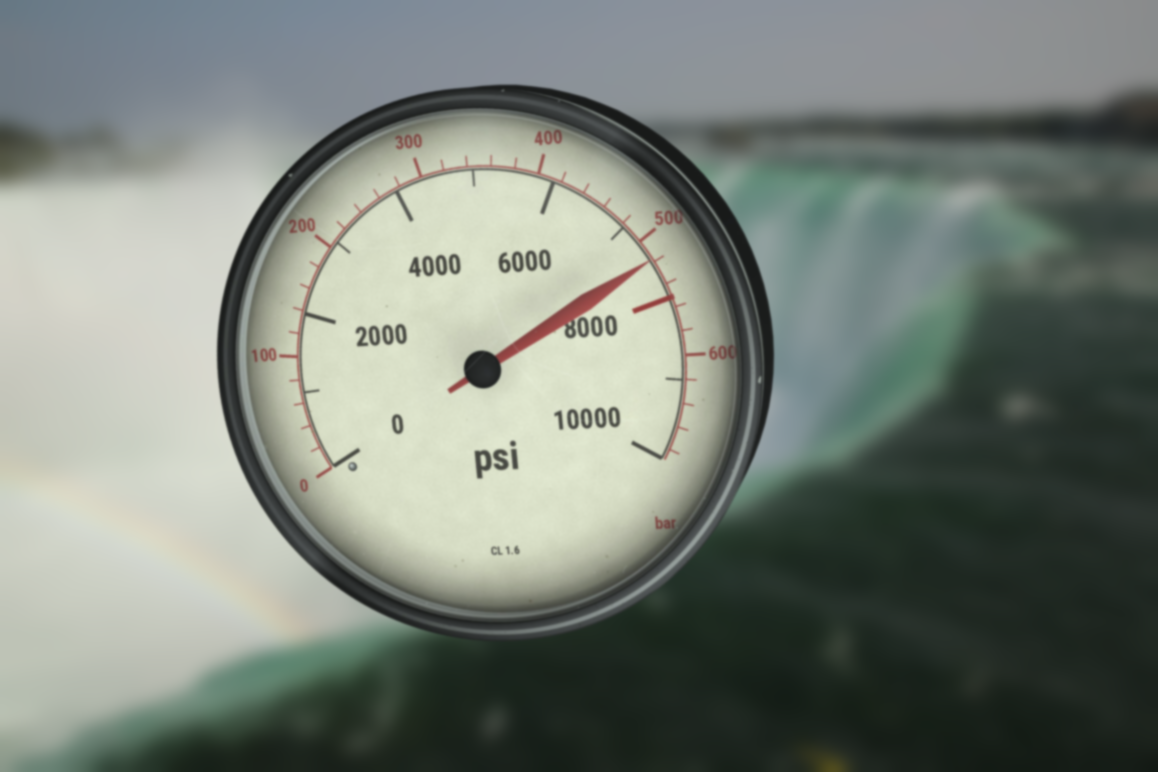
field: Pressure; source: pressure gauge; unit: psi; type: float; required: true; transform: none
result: 7500 psi
